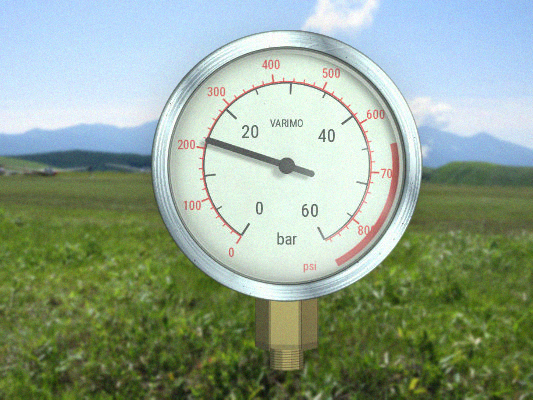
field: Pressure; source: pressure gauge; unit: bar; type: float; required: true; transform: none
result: 15 bar
